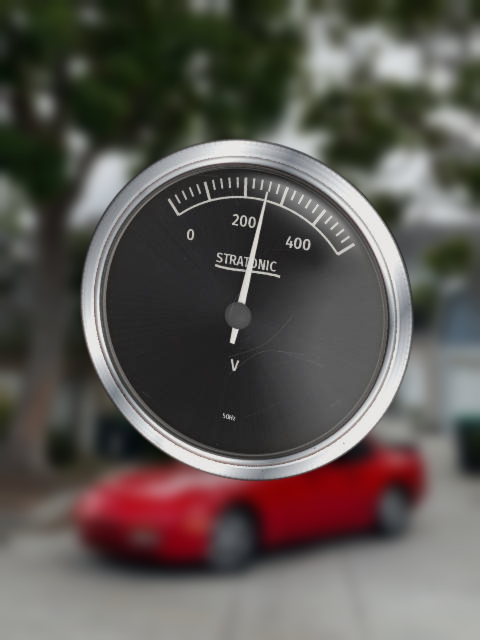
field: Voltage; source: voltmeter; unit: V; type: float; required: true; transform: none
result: 260 V
